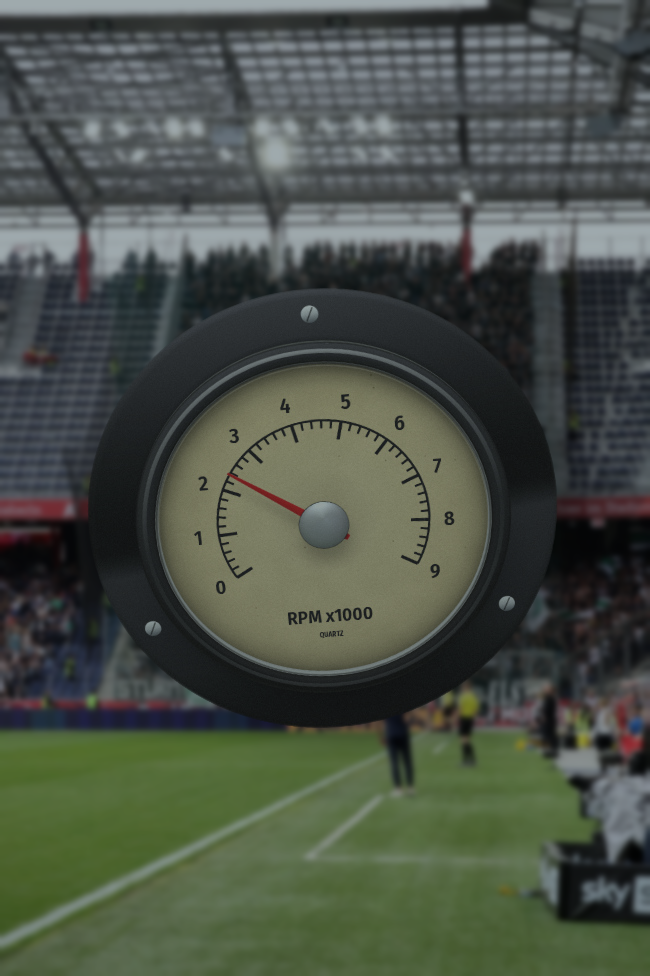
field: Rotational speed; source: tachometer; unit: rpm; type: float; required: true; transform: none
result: 2400 rpm
